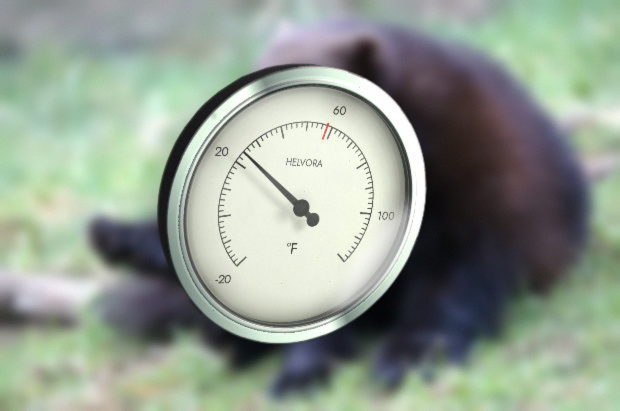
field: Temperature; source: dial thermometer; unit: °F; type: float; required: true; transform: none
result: 24 °F
